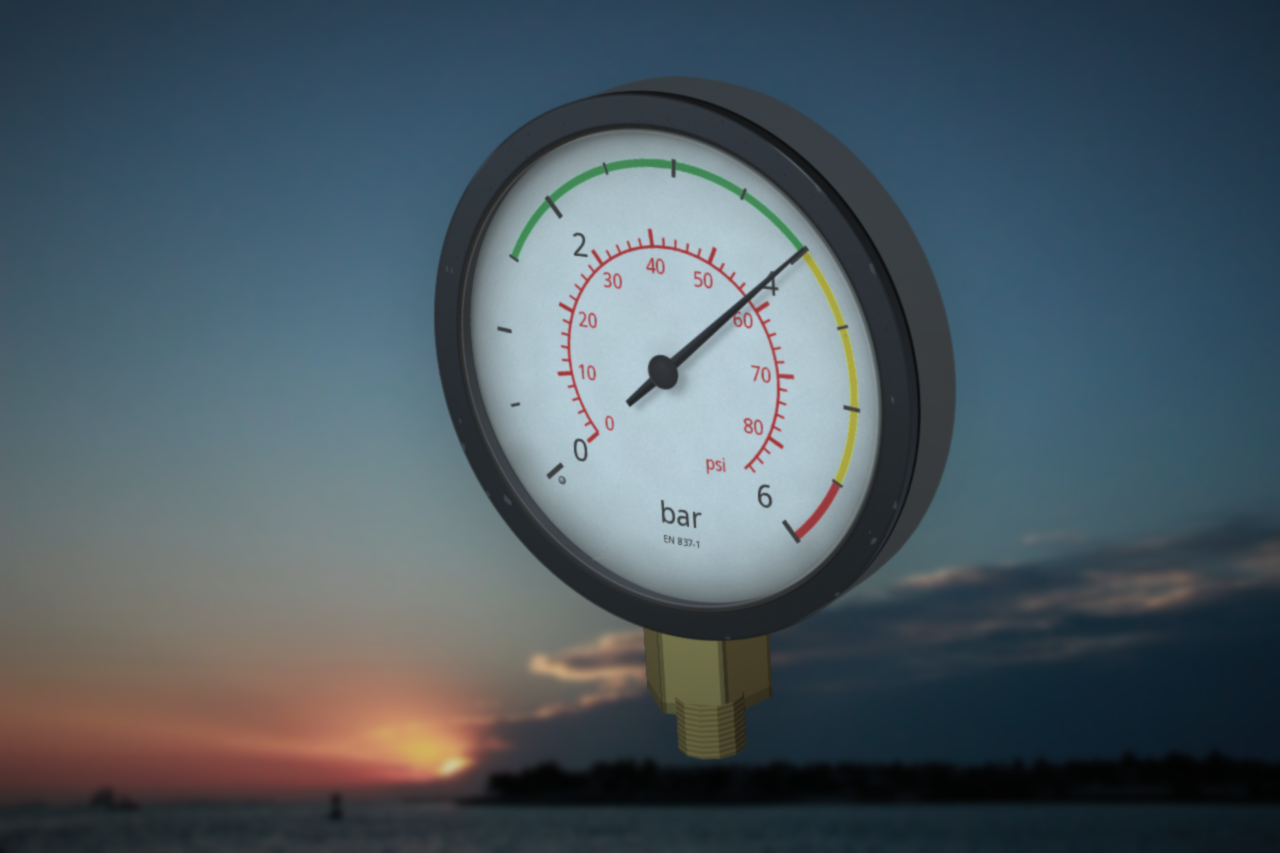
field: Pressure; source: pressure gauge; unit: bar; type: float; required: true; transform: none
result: 4 bar
